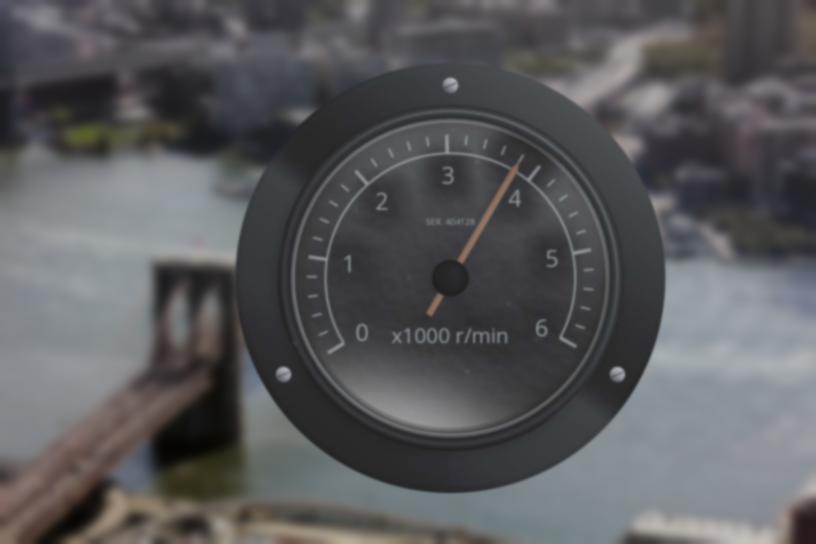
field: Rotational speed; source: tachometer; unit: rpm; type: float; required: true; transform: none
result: 3800 rpm
